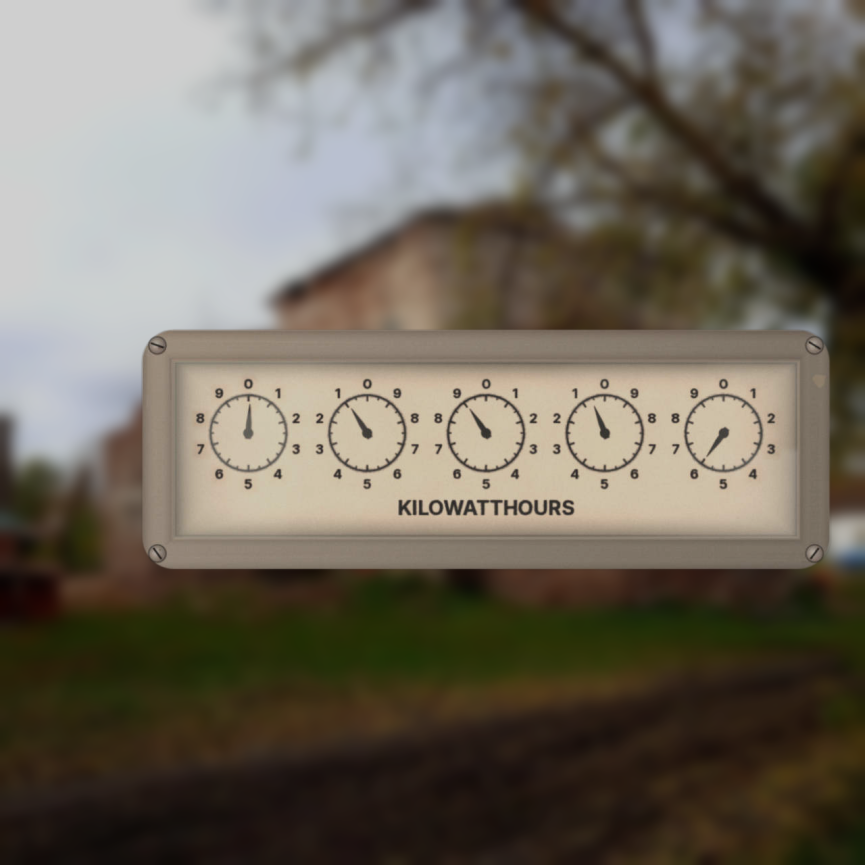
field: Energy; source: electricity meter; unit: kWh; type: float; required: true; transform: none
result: 906 kWh
